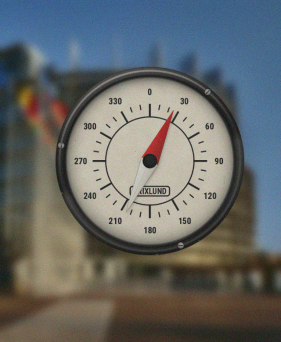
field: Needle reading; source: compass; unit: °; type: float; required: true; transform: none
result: 25 °
